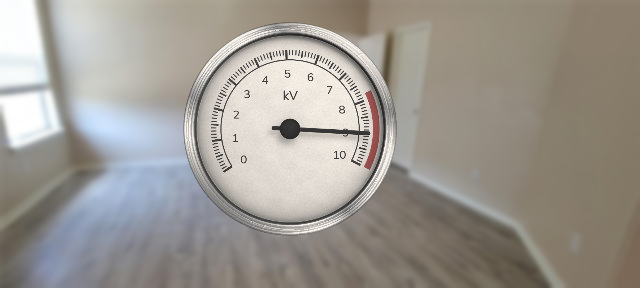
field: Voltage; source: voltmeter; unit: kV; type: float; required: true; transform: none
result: 9 kV
